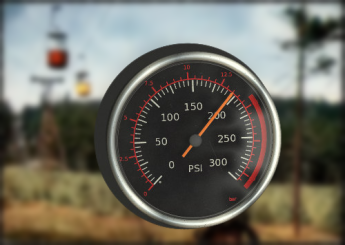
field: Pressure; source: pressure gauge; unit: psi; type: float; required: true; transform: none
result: 195 psi
